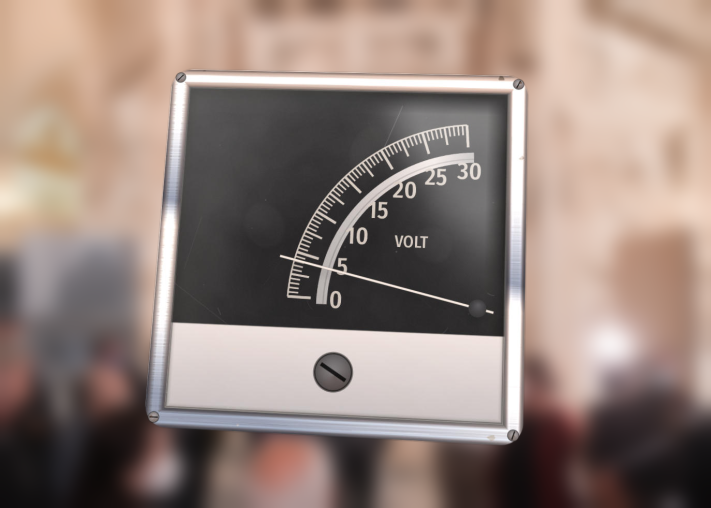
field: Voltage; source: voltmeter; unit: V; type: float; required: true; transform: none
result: 4 V
